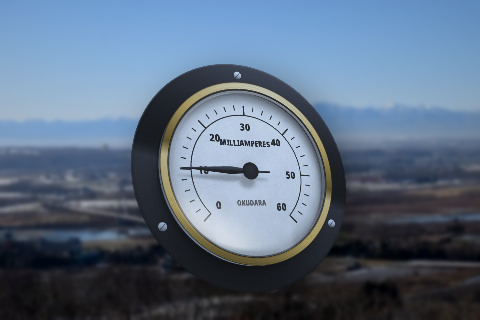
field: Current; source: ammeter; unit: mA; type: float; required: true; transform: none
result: 10 mA
